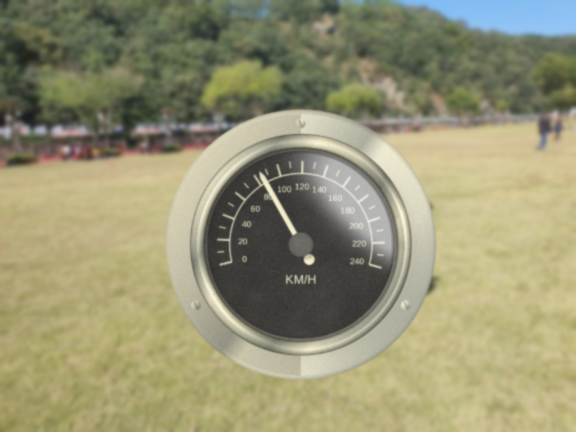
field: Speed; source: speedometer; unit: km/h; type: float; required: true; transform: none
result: 85 km/h
